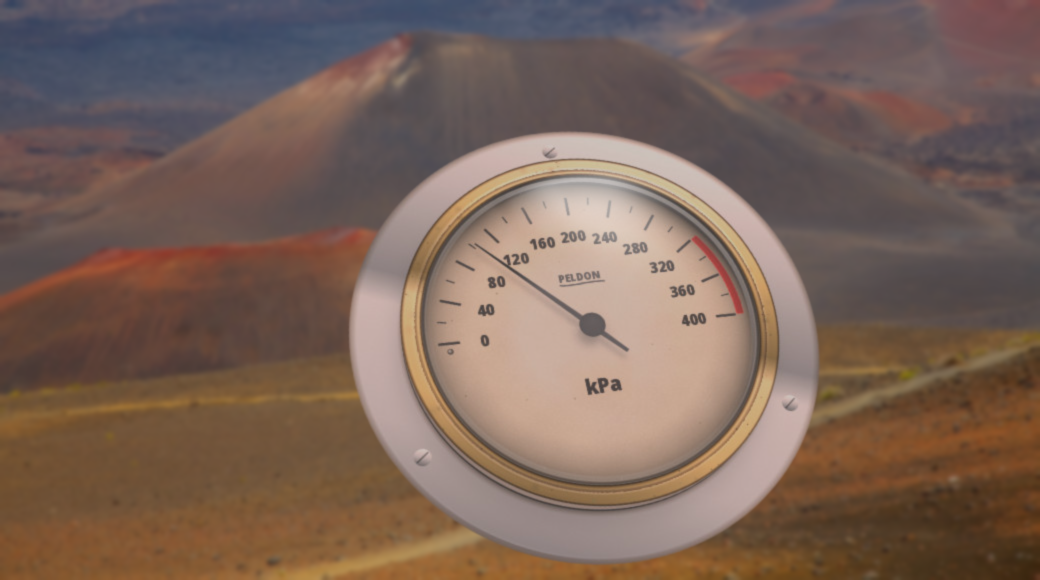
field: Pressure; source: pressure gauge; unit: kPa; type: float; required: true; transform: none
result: 100 kPa
